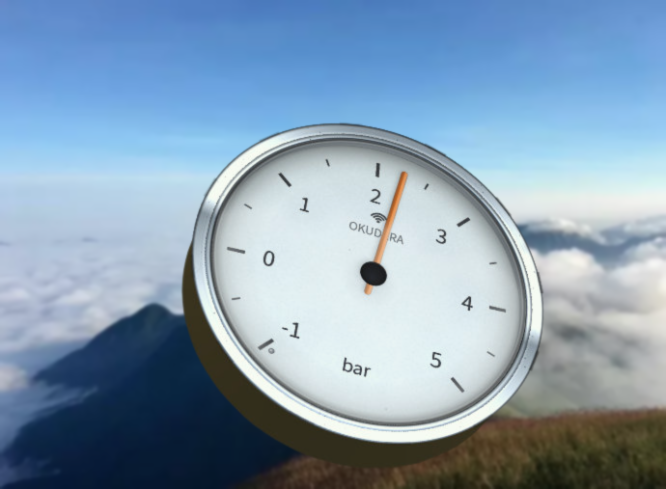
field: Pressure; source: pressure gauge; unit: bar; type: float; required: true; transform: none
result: 2.25 bar
